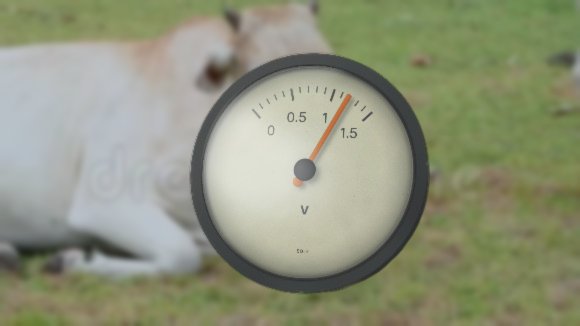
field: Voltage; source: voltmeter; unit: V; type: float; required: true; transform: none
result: 1.2 V
